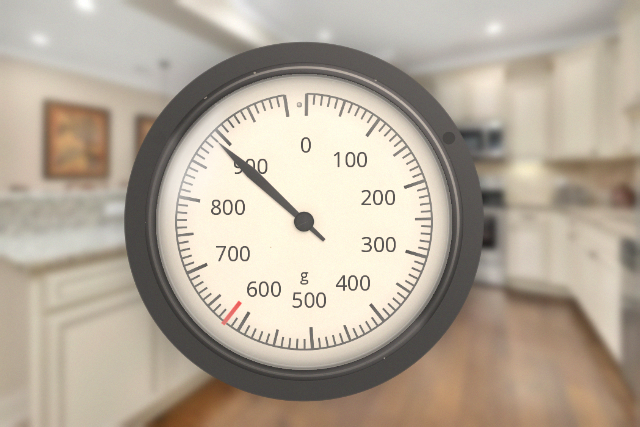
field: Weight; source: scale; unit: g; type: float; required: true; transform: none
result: 890 g
